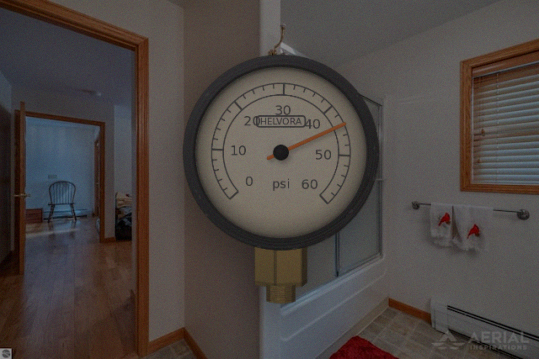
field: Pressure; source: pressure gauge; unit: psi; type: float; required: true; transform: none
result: 44 psi
